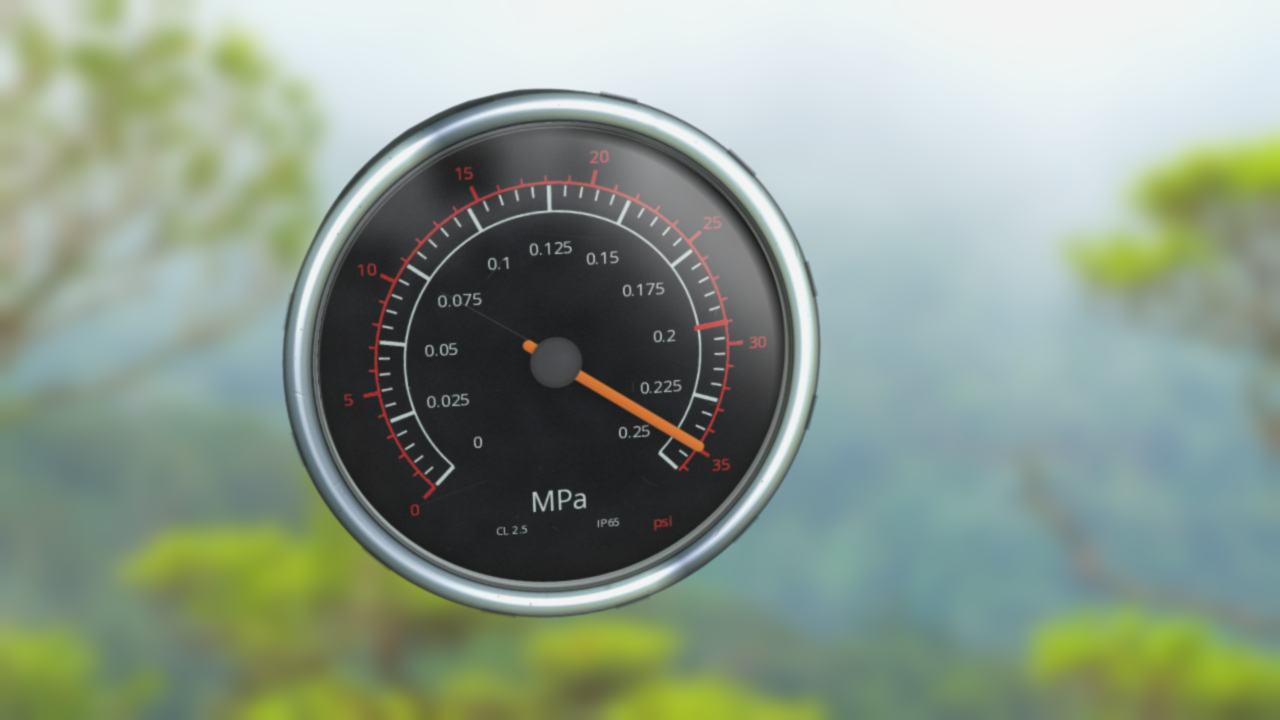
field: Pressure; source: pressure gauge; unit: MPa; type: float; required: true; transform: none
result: 0.24 MPa
